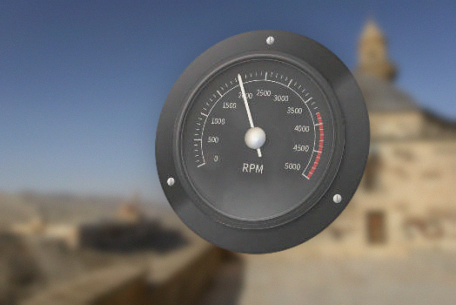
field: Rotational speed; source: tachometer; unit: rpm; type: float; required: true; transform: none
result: 2000 rpm
